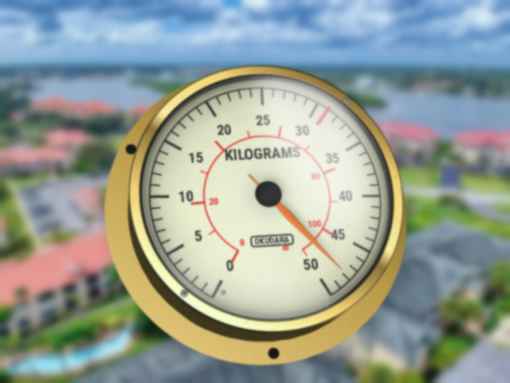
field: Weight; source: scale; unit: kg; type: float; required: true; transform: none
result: 48 kg
